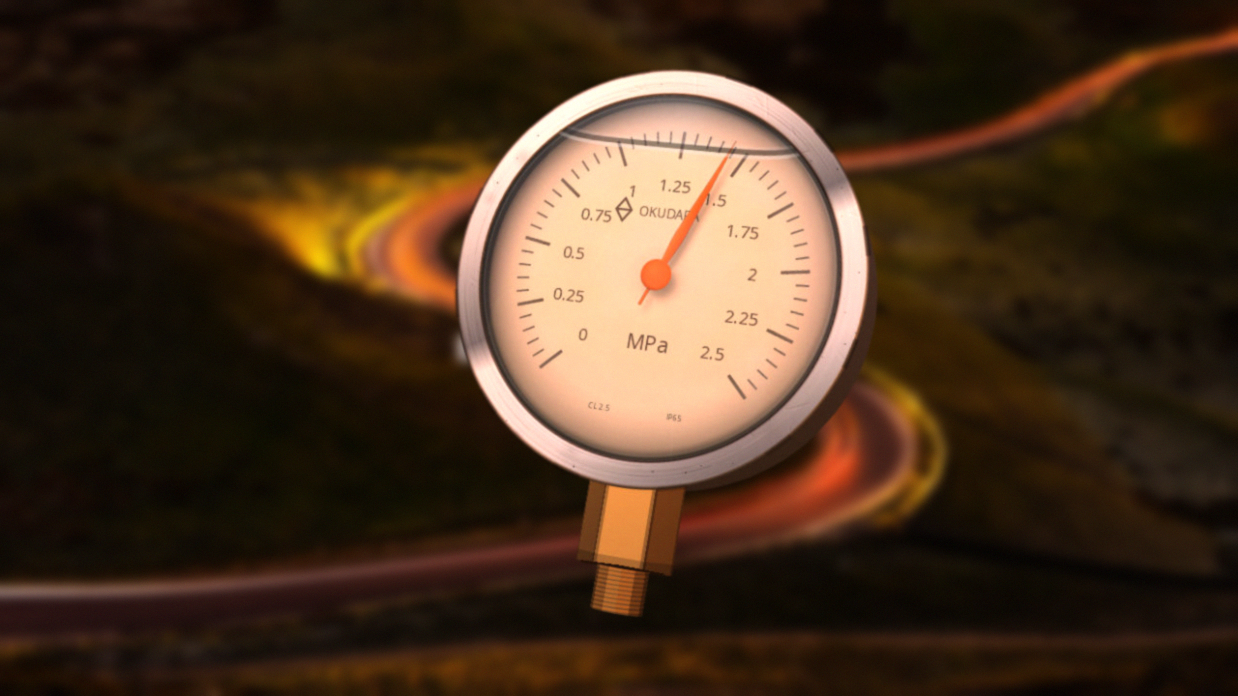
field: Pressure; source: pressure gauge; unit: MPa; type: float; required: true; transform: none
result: 1.45 MPa
